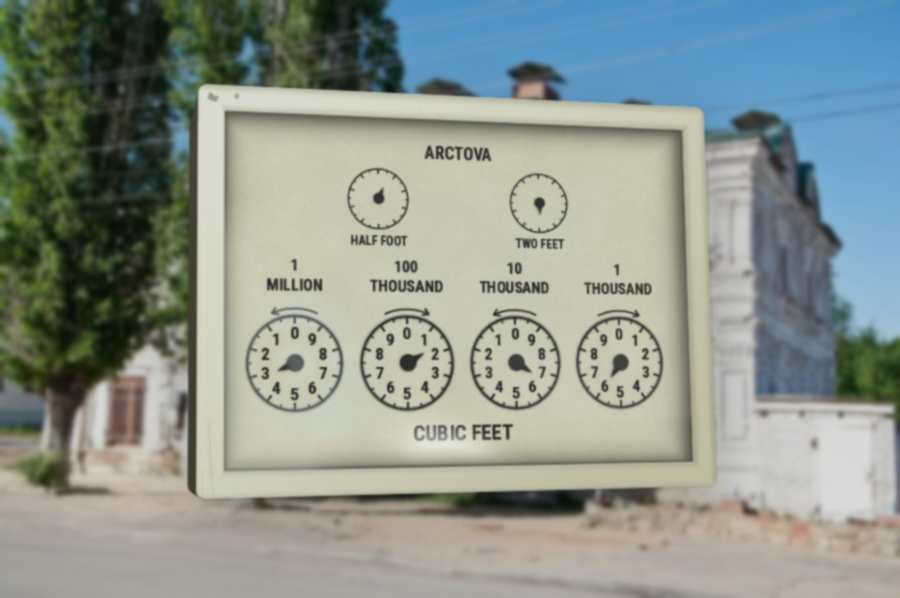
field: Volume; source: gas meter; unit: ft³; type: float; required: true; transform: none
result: 316600 ft³
